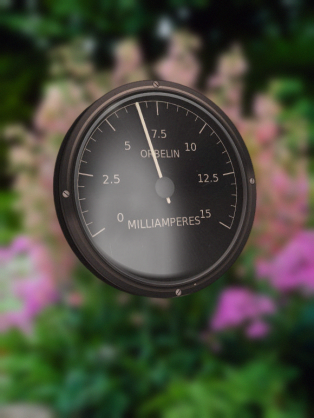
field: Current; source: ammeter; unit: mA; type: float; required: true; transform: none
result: 6.5 mA
